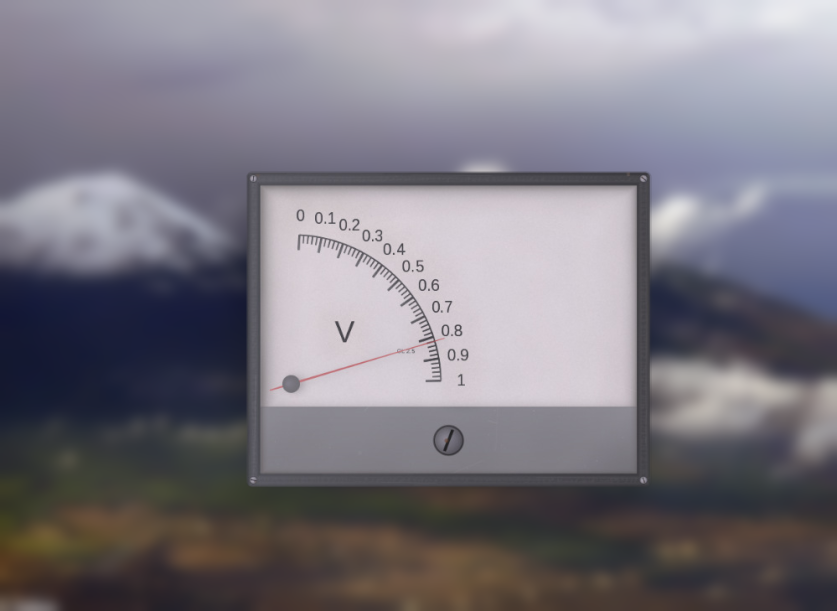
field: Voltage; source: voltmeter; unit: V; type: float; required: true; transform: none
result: 0.82 V
